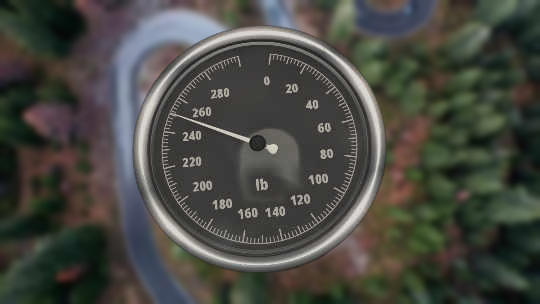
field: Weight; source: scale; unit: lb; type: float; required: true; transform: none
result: 250 lb
